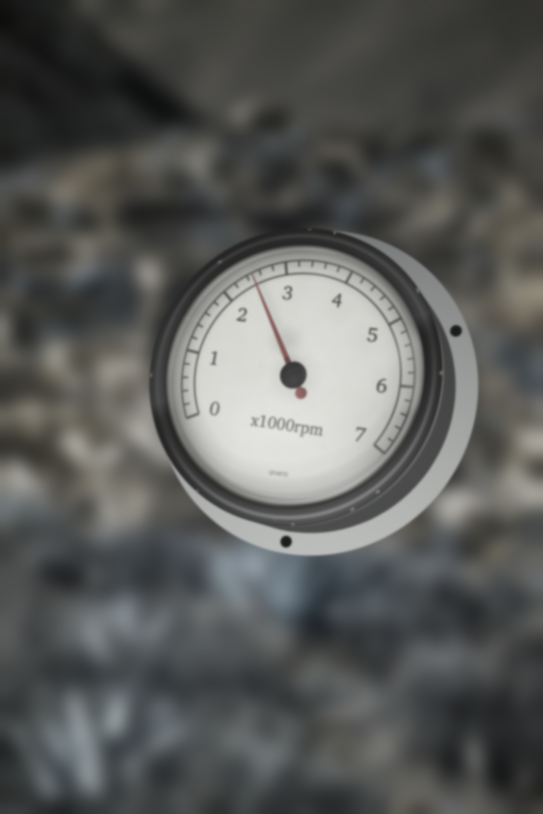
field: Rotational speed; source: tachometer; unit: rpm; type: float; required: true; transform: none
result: 2500 rpm
